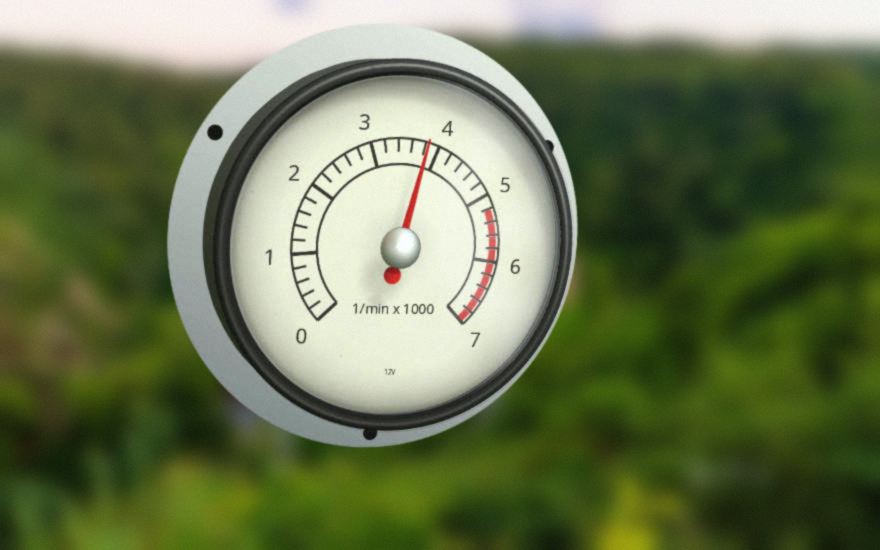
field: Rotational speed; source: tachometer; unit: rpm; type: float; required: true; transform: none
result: 3800 rpm
